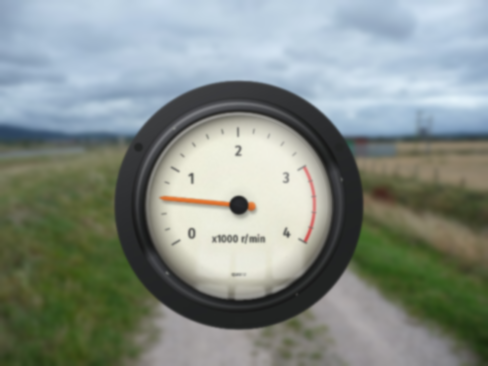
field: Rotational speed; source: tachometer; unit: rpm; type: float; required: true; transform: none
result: 600 rpm
